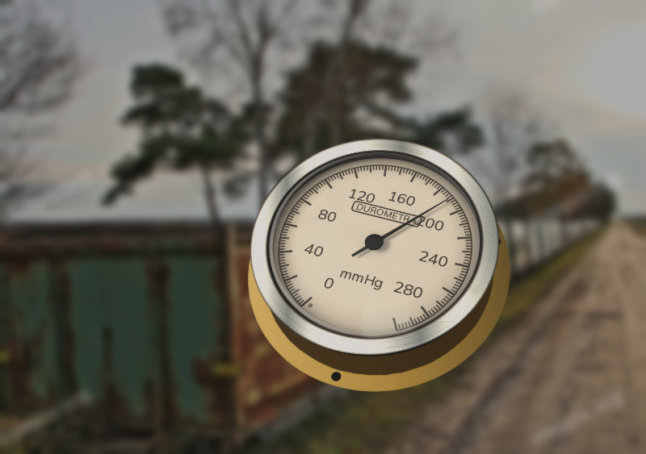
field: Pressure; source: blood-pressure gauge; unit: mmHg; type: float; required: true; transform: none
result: 190 mmHg
